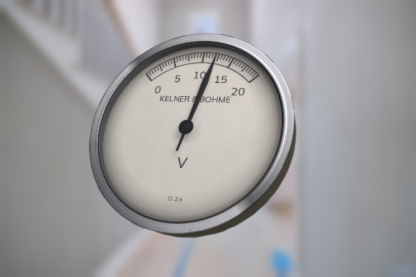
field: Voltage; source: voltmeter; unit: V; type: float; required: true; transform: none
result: 12.5 V
